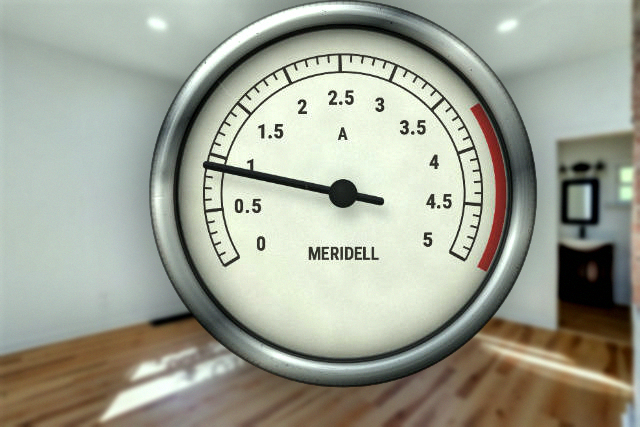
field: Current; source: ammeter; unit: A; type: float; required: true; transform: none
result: 0.9 A
